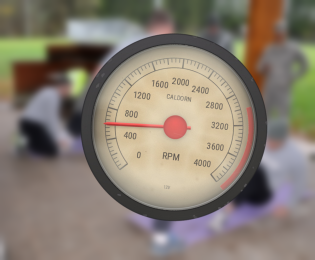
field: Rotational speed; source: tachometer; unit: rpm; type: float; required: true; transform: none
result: 600 rpm
